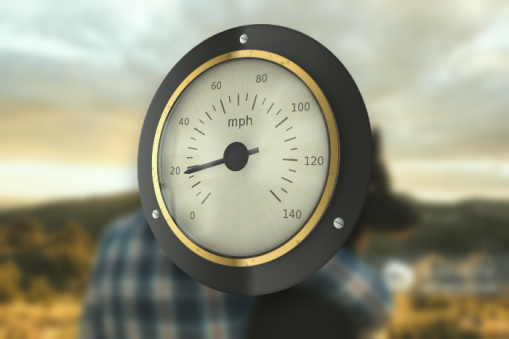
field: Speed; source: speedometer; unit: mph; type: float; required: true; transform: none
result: 17.5 mph
